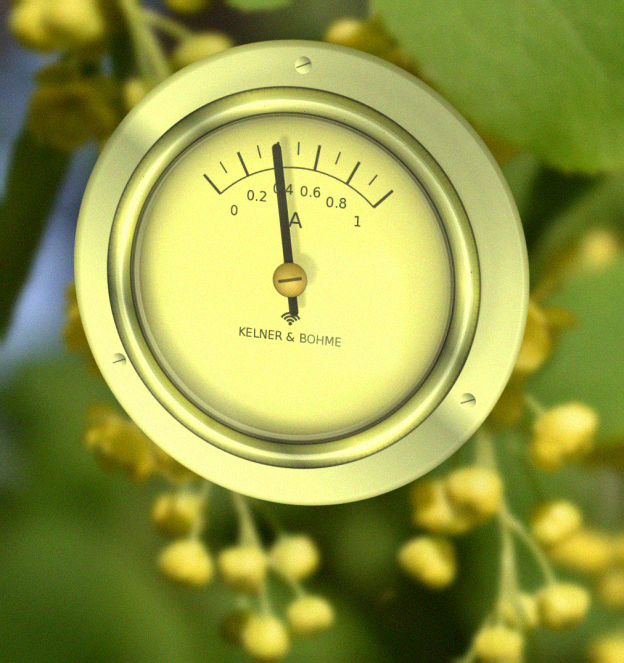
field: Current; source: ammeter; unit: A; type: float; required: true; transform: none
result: 0.4 A
